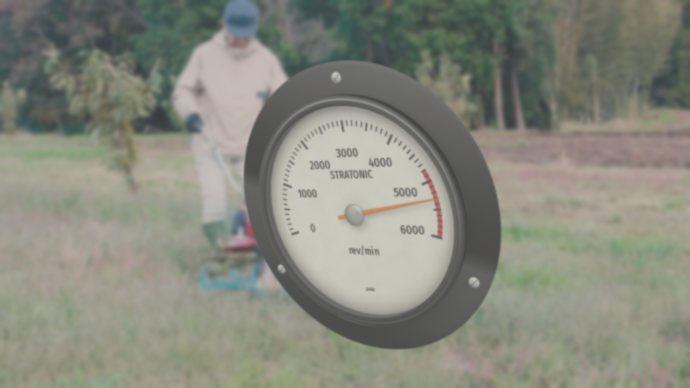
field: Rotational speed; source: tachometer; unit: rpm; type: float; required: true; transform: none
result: 5300 rpm
